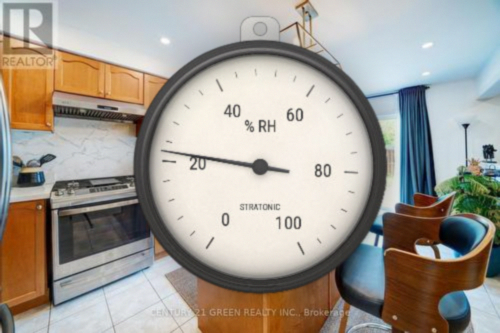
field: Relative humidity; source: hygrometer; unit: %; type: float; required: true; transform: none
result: 22 %
